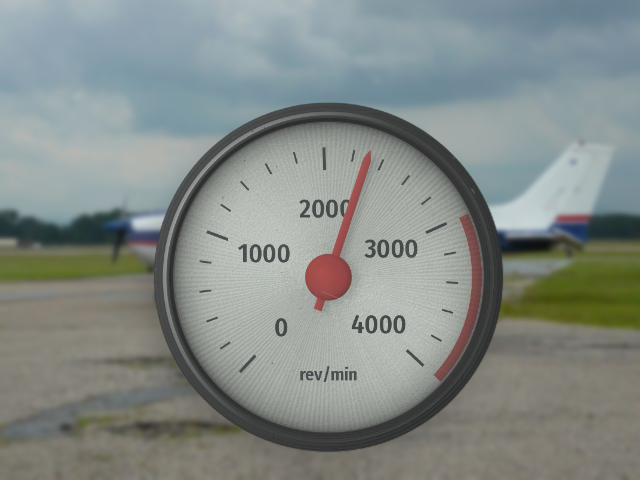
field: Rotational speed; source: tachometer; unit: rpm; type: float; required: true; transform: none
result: 2300 rpm
